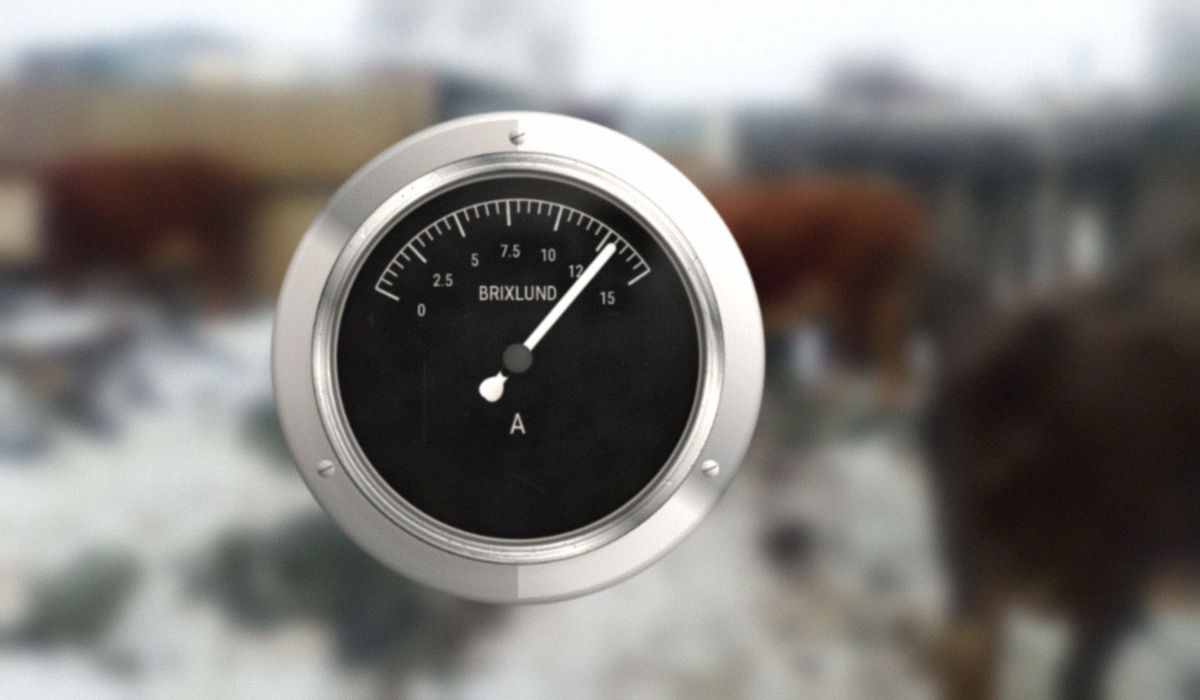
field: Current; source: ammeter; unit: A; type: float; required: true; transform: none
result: 13 A
